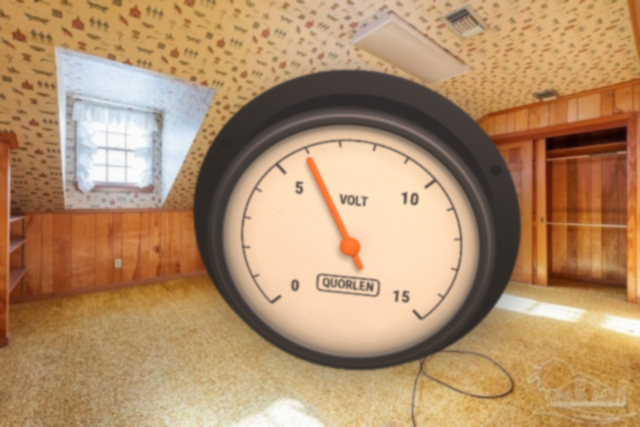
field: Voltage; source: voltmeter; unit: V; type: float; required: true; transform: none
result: 6 V
